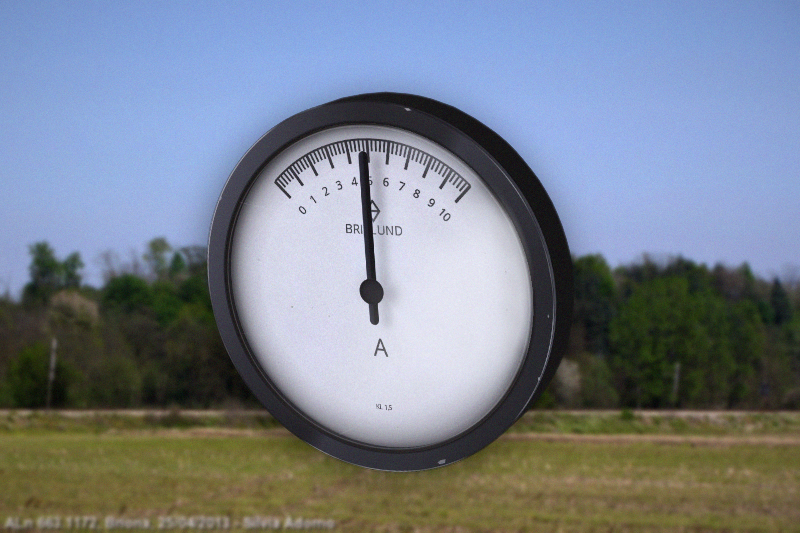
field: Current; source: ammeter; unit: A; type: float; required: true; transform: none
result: 5 A
